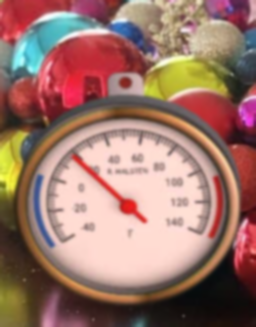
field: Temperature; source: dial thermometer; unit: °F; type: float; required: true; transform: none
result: 20 °F
